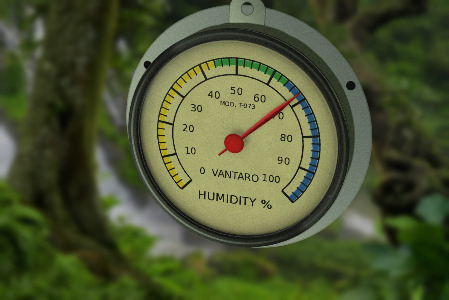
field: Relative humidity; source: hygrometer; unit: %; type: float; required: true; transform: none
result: 68 %
